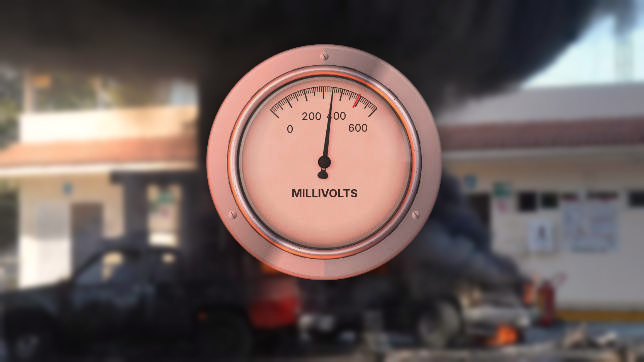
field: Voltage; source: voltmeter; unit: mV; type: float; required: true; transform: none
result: 350 mV
